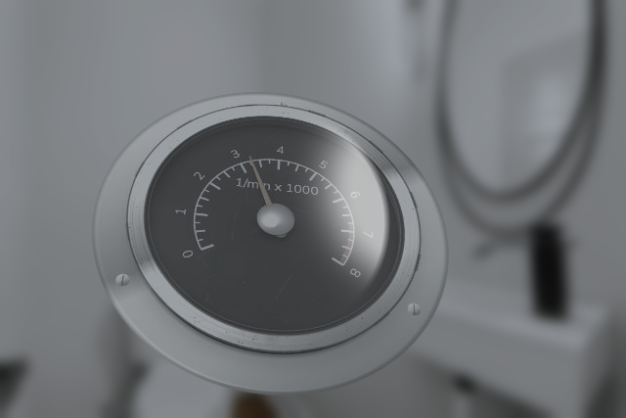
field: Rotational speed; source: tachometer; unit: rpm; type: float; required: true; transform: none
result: 3250 rpm
